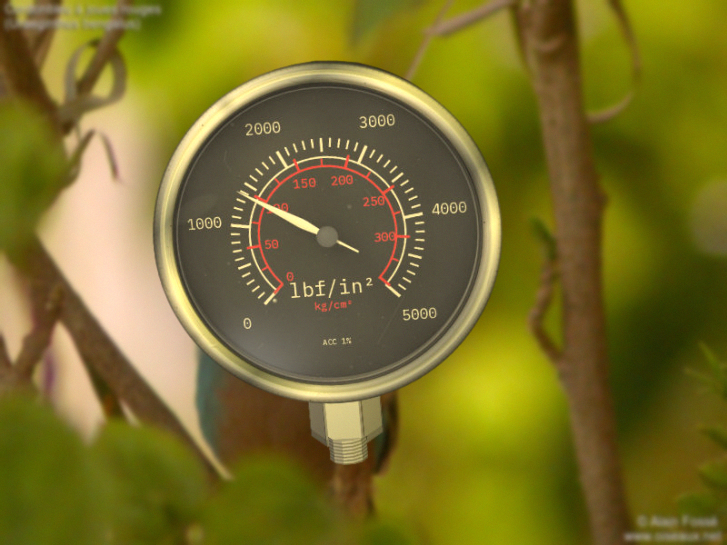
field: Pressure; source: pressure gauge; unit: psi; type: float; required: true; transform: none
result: 1400 psi
